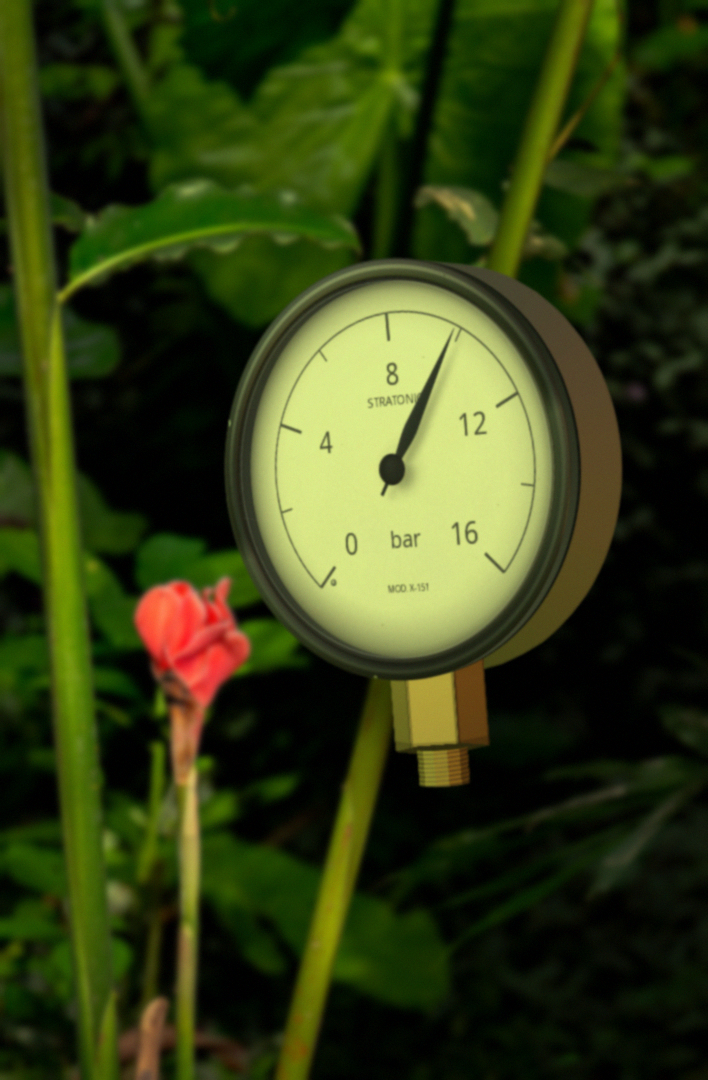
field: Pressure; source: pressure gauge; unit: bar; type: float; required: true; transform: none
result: 10 bar
